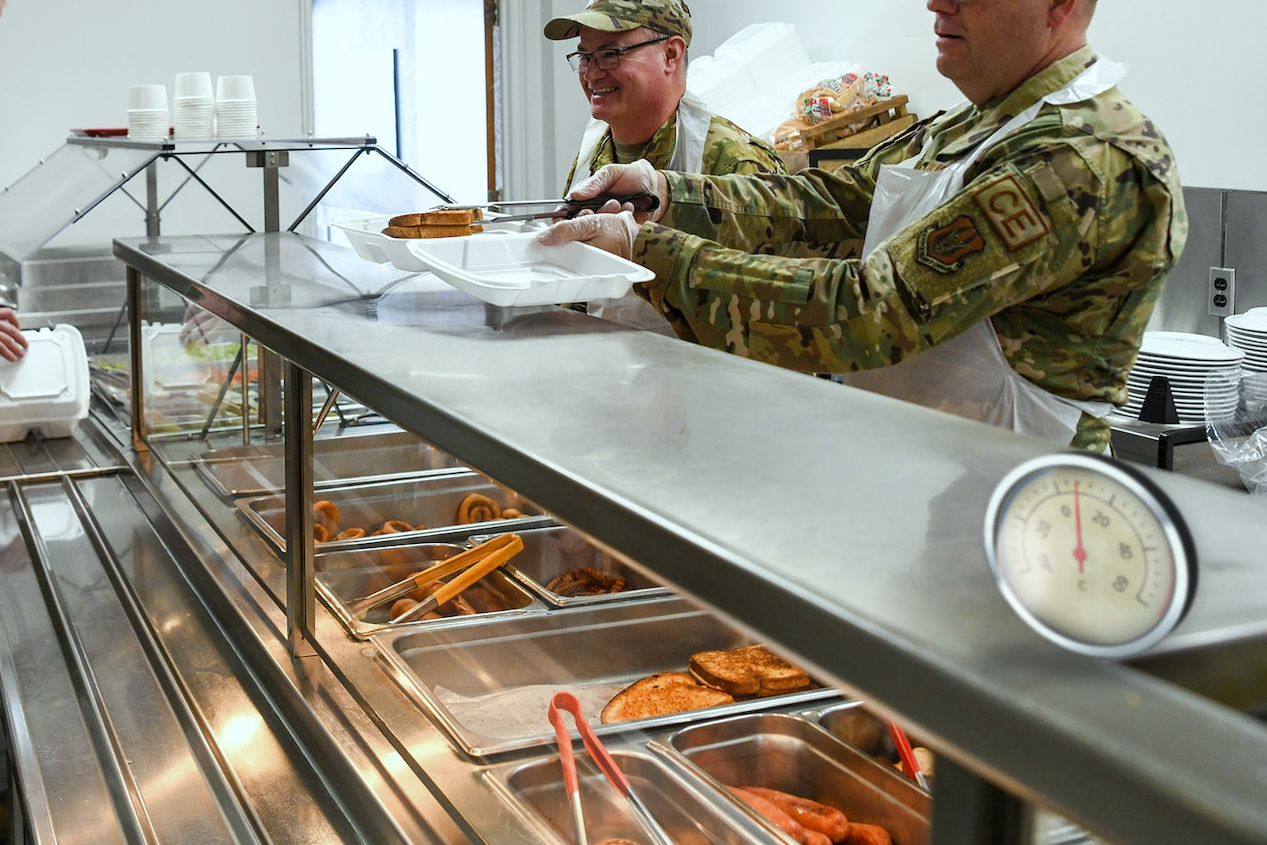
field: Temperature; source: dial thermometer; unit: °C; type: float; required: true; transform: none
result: 8 °C
